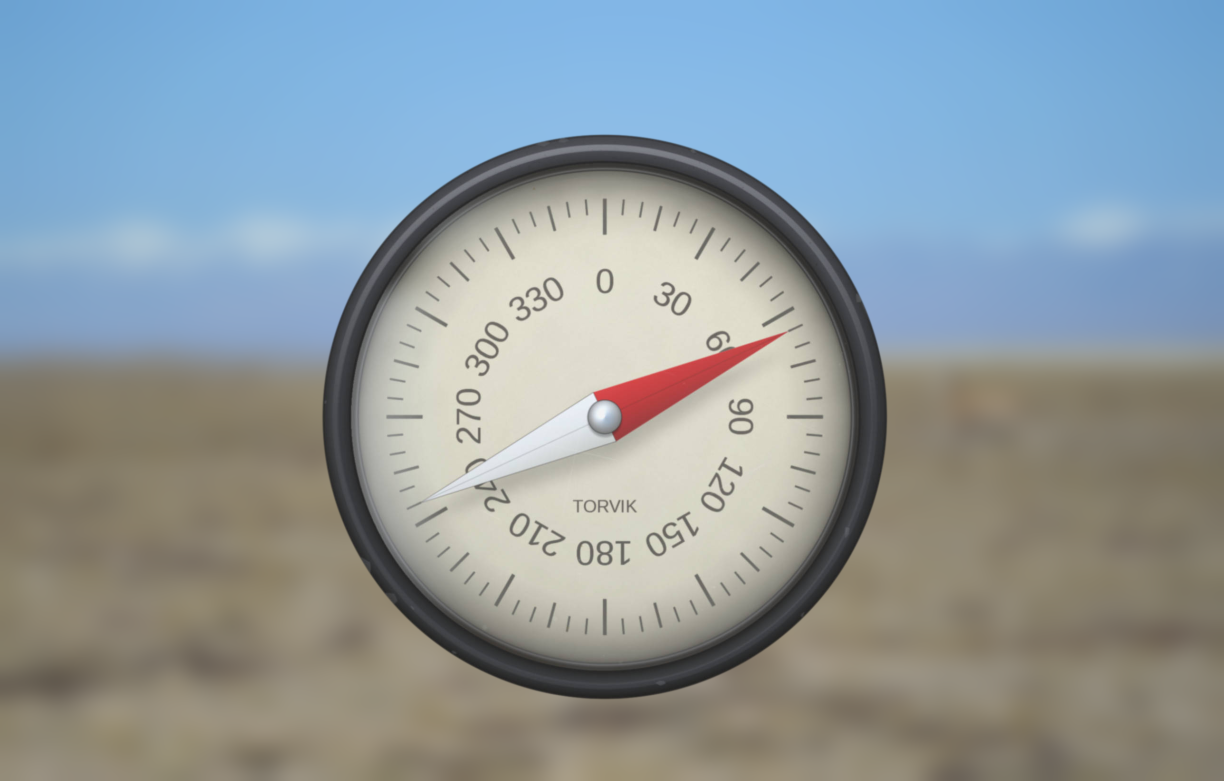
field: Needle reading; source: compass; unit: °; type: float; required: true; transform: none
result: 65 °
